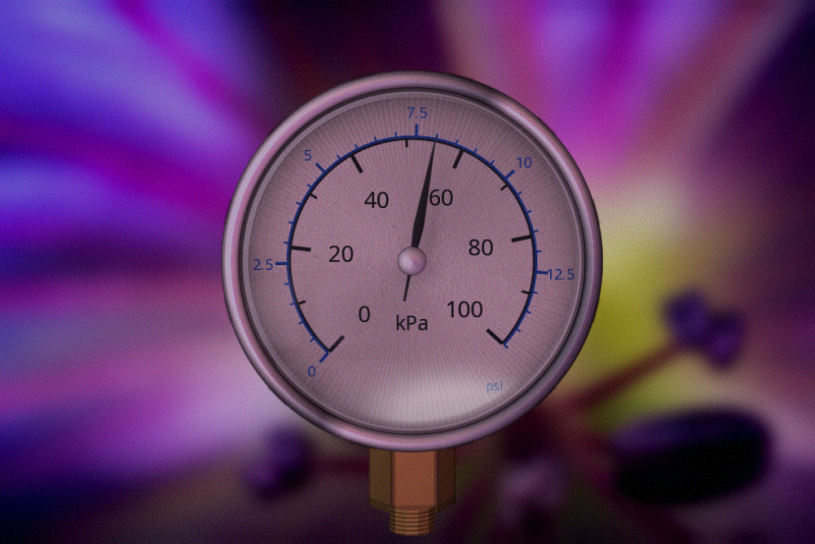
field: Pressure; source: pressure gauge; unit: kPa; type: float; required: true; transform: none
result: 55 kPa
